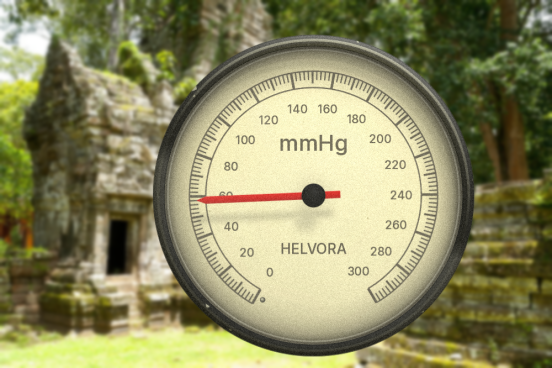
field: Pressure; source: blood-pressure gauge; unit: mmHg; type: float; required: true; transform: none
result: 58 mmHg
